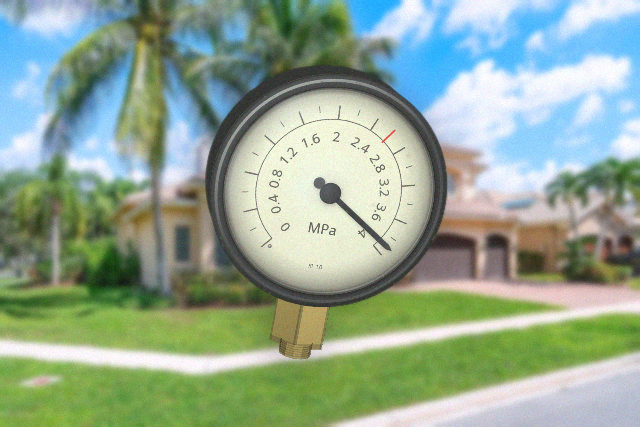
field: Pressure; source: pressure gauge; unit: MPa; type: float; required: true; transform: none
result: 3.9 MPa
